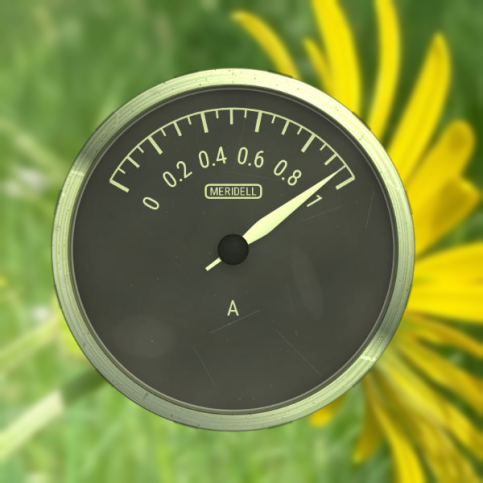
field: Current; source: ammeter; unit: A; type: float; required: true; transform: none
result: 0.95 A
